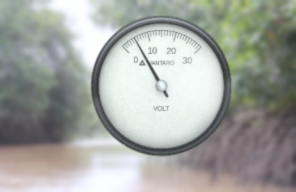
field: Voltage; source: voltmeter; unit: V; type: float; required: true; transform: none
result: 5 V
